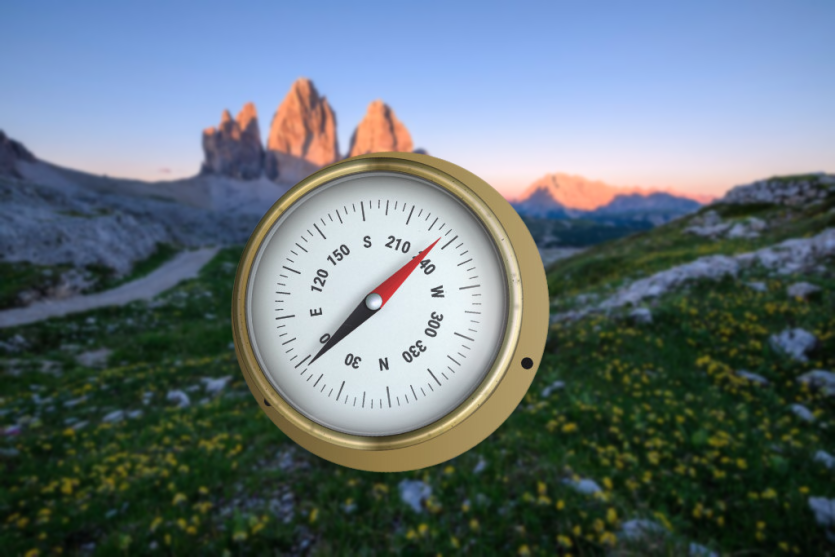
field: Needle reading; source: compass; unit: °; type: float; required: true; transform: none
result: 235 °
